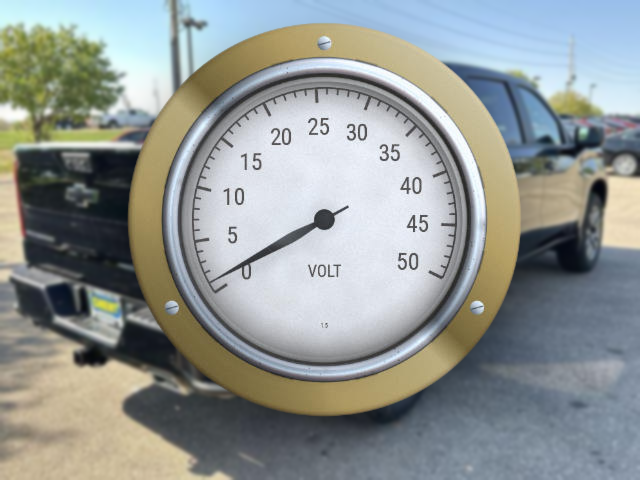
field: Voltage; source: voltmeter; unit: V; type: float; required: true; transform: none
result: 1 V
